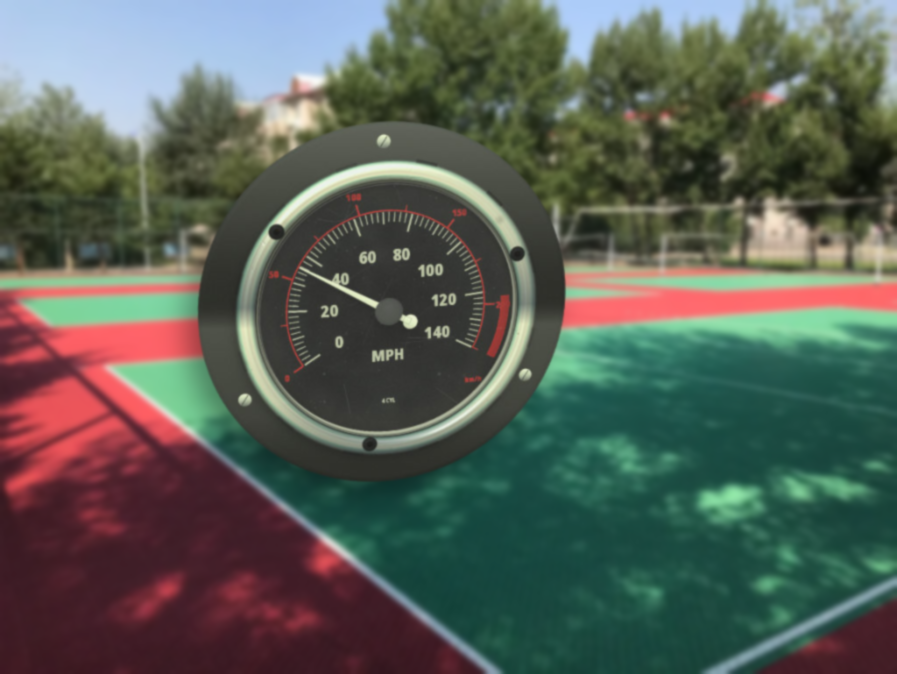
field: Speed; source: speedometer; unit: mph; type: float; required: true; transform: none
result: 36 mph
